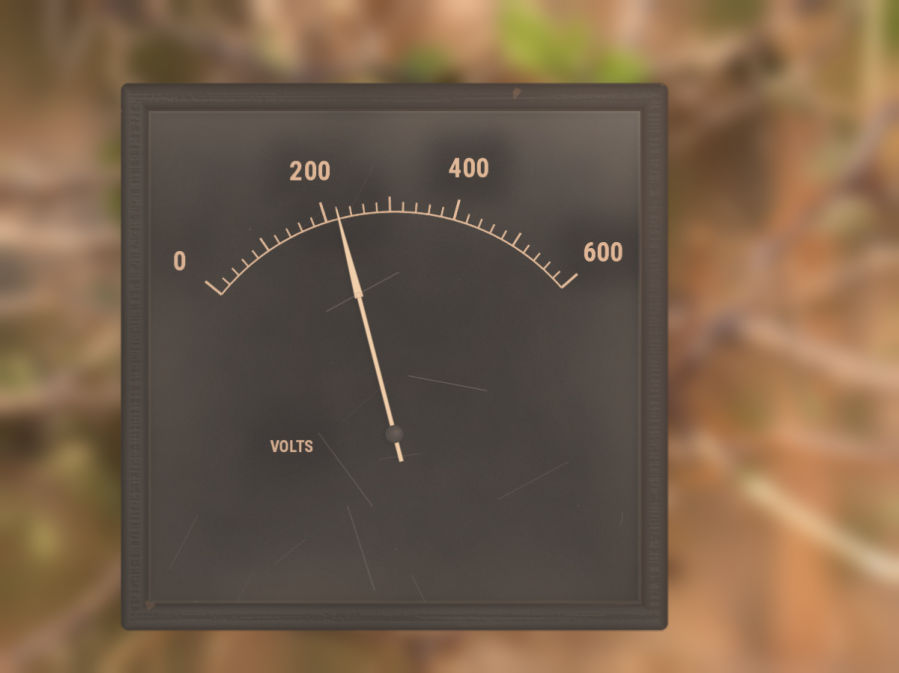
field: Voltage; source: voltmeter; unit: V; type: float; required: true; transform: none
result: 220 V
